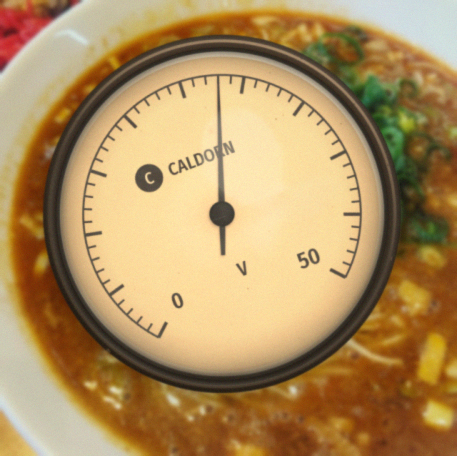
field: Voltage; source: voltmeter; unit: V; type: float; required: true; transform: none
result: 28 V
